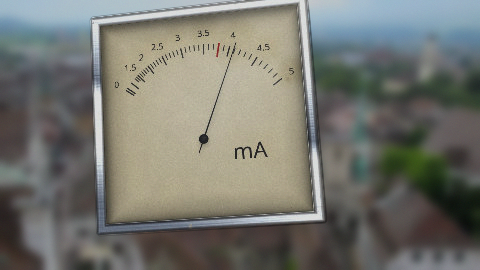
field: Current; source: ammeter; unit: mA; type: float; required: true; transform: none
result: 4.1 mA
